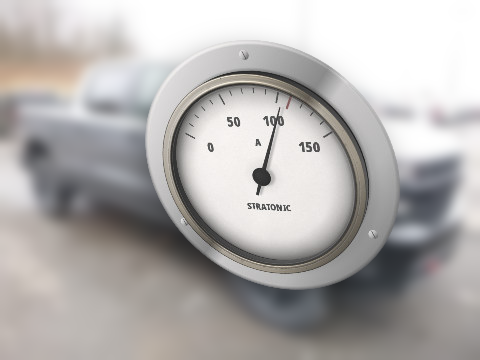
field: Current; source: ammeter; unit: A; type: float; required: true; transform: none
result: 105 A
